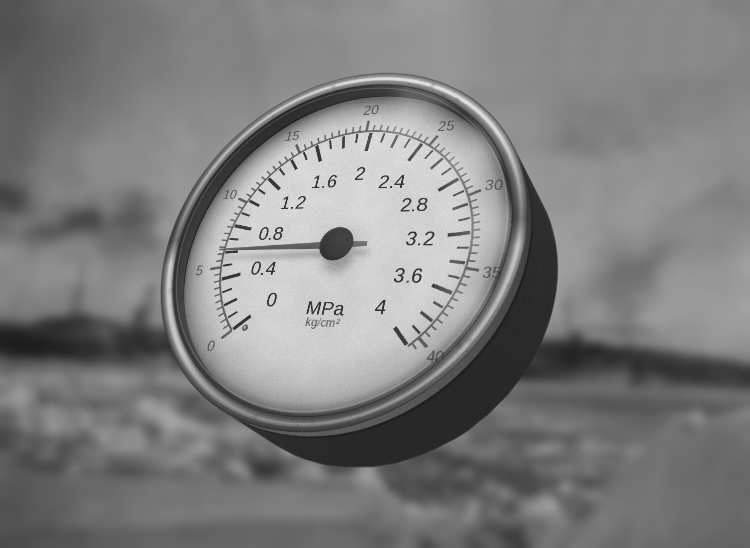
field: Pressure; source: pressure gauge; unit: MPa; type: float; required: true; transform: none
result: 0.6 MPa
